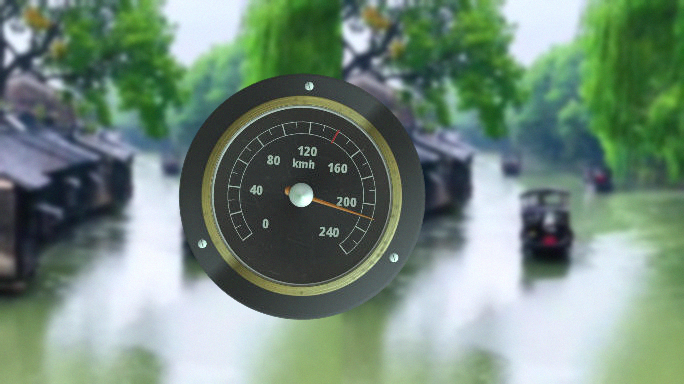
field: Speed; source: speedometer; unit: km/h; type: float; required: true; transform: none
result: 210 km/h
